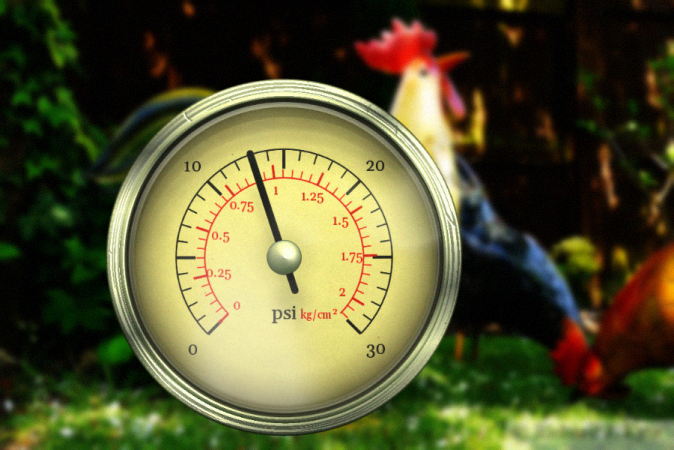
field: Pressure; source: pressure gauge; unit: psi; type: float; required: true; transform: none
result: 13 psi
